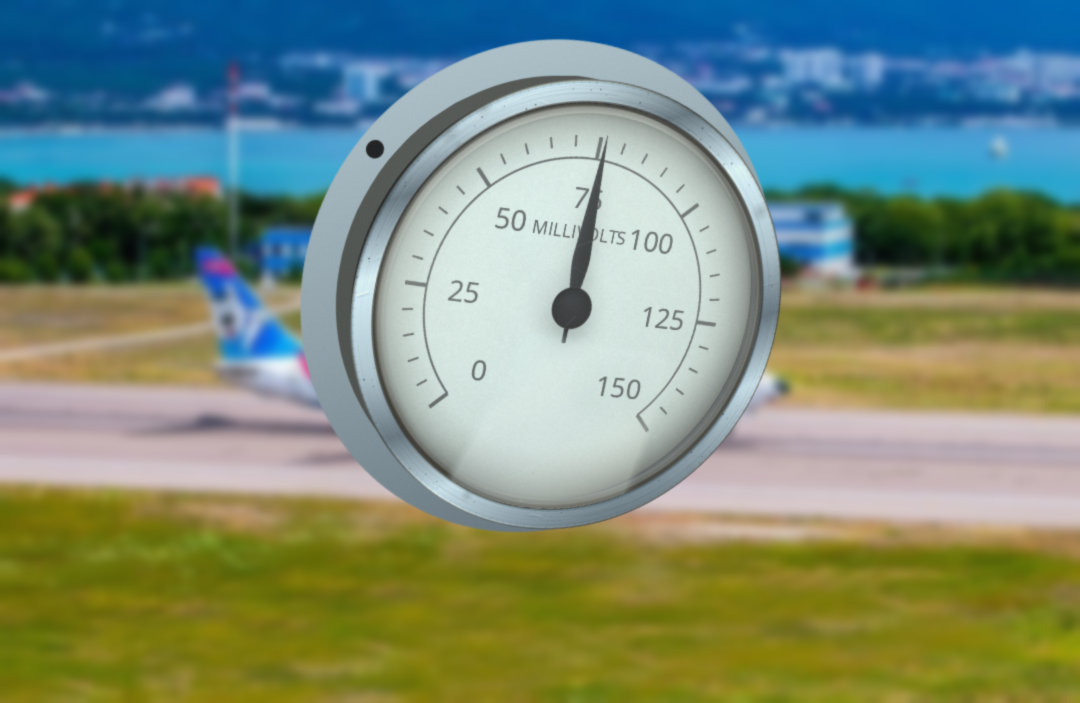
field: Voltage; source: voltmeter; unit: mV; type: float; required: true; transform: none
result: 75 mV
